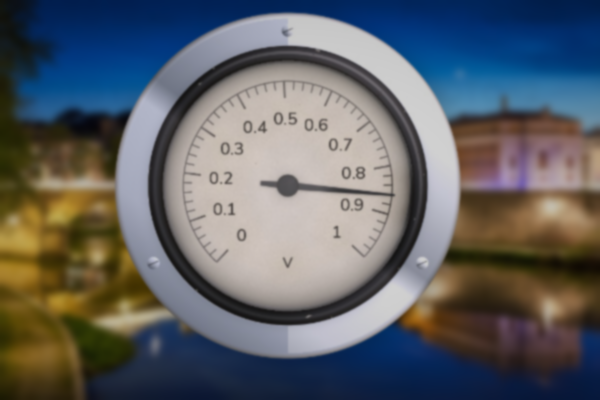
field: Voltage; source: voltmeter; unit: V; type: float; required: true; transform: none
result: 0.86 V
